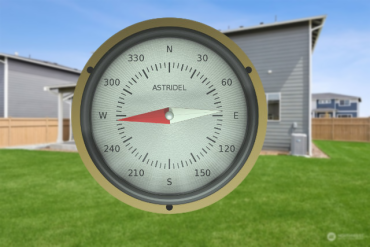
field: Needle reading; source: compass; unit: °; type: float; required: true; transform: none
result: 265 °
